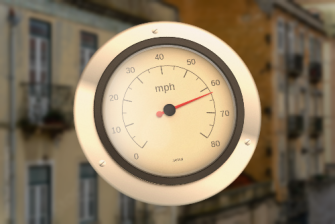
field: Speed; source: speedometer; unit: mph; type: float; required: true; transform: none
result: 62.5 mph
